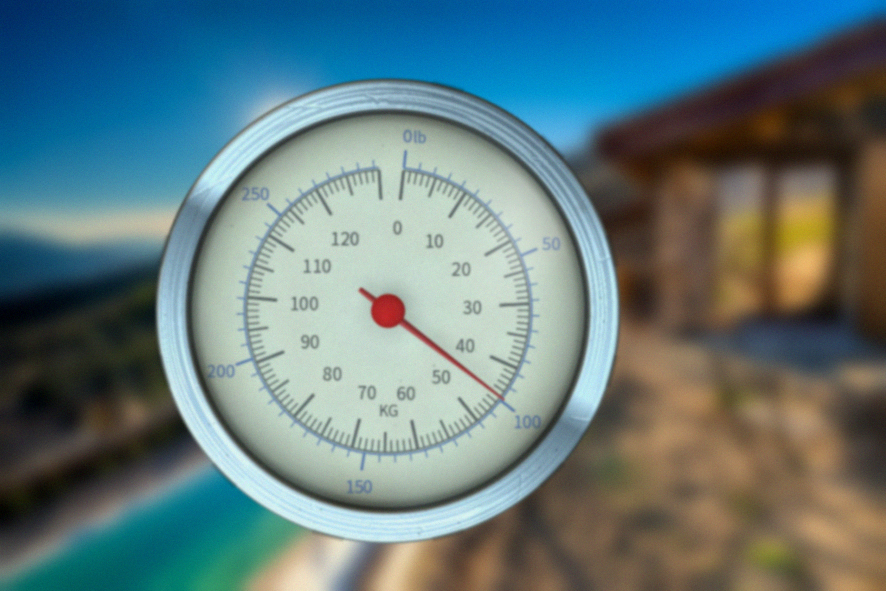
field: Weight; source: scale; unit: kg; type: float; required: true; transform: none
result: 45 kg
